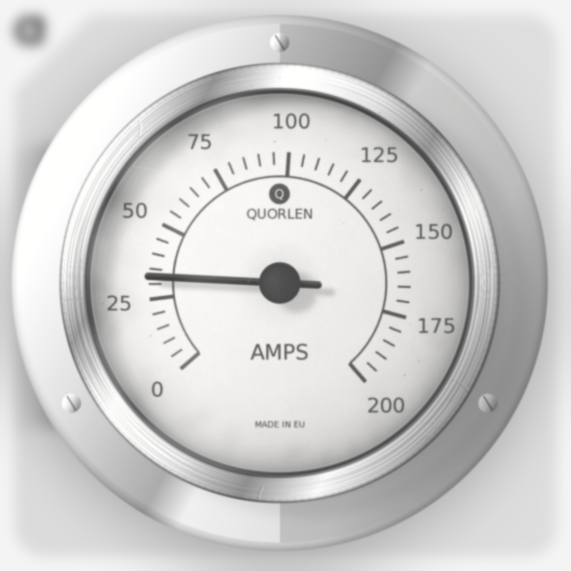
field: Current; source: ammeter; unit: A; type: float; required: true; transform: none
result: 32.5 A
